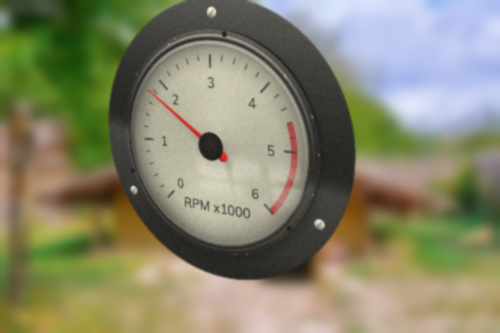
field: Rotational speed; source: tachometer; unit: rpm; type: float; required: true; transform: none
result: 1800 rpm
